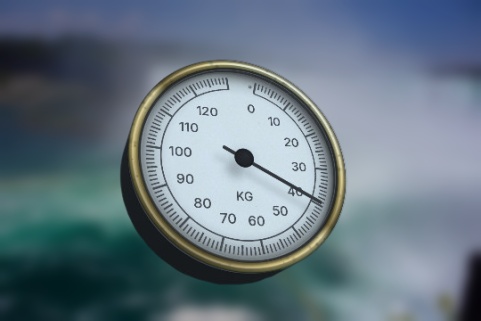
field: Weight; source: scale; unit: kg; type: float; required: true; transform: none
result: 40 kg
